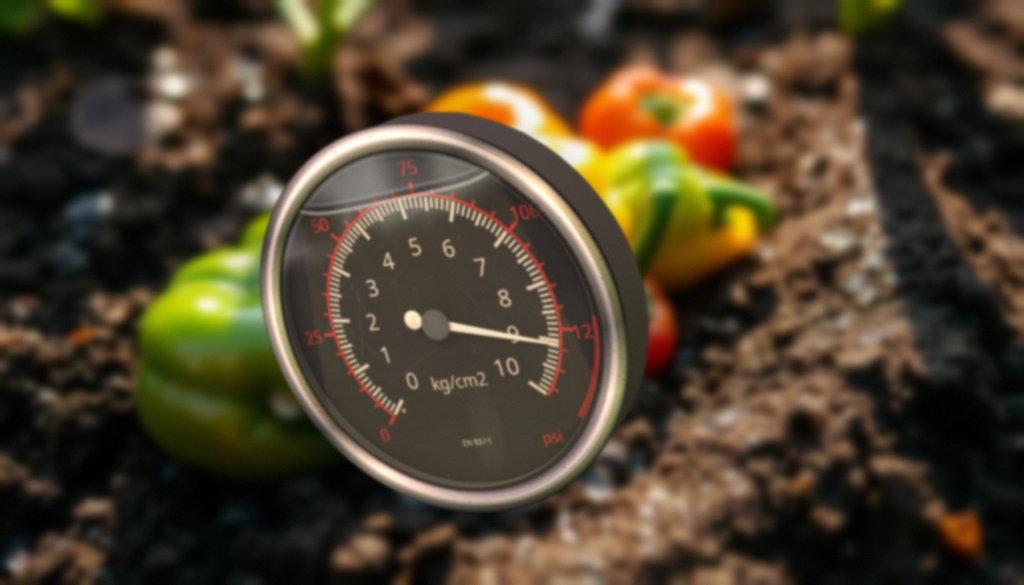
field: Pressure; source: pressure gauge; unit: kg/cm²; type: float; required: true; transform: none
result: 9 kg/cm²
